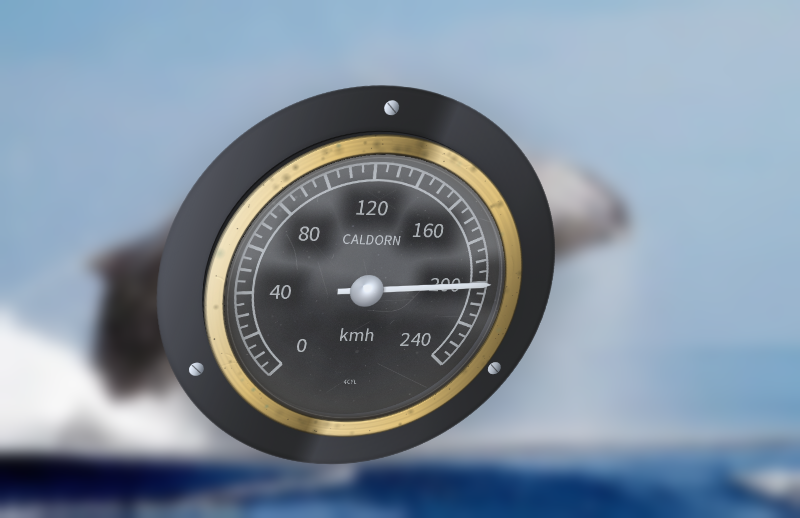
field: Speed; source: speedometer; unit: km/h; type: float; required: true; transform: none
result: 200 km/h
